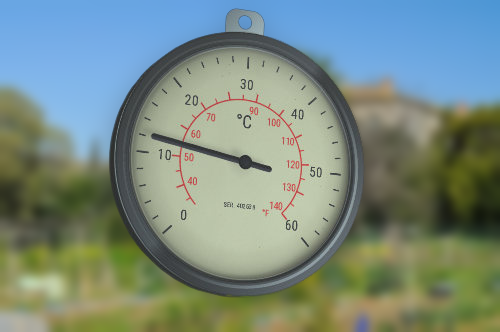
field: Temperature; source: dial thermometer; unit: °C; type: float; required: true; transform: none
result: 12 °C
